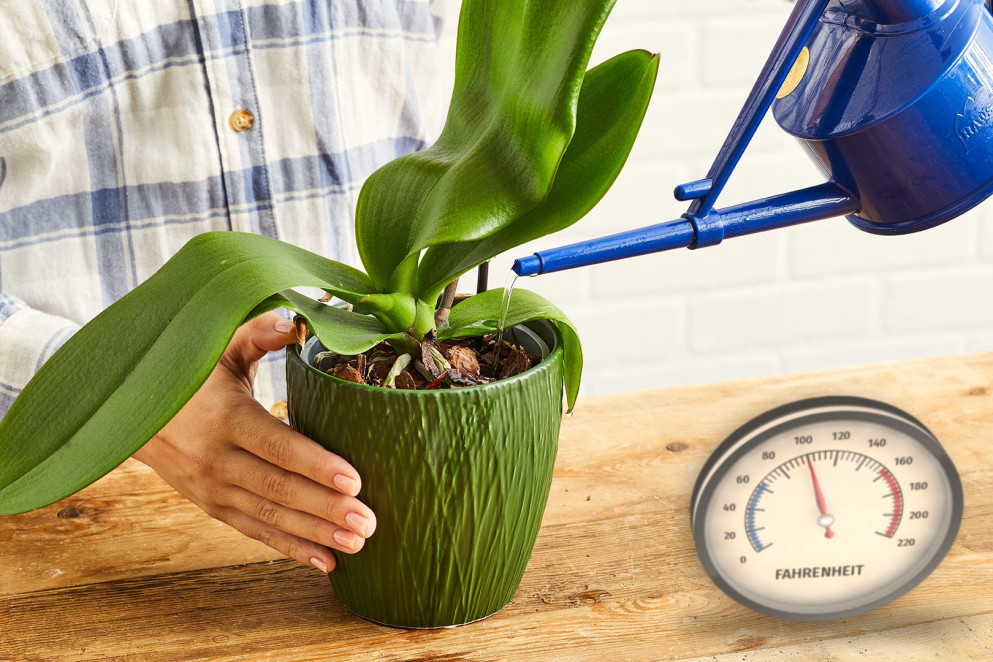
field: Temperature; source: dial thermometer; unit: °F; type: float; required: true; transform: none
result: 100 °F
